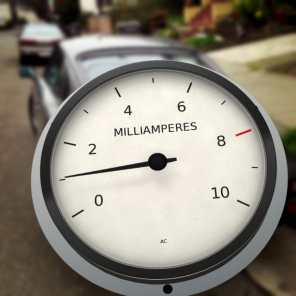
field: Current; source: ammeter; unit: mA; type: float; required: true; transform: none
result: 1 mA
